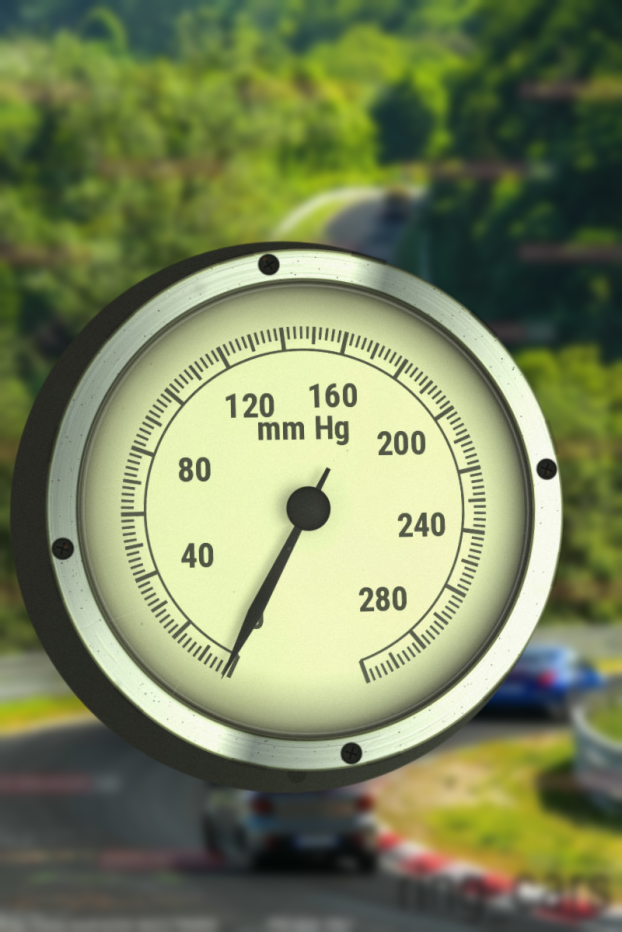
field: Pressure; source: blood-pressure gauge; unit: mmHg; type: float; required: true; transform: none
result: 2 mmHg
